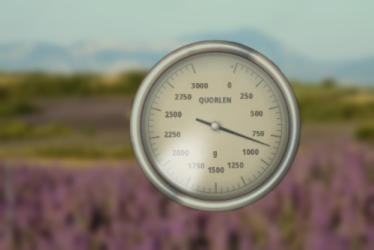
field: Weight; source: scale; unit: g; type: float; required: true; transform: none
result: 850 g
